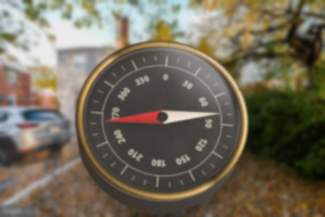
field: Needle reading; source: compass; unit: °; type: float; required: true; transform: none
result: 260 °
